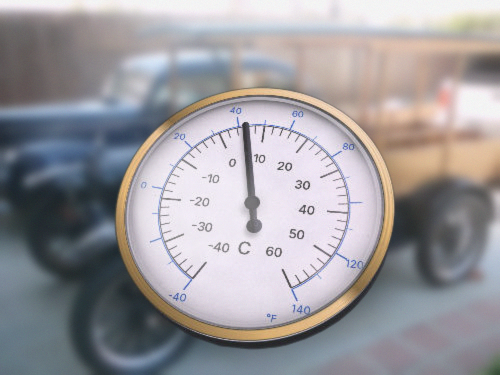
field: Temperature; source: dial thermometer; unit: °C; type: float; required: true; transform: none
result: 6 °C
